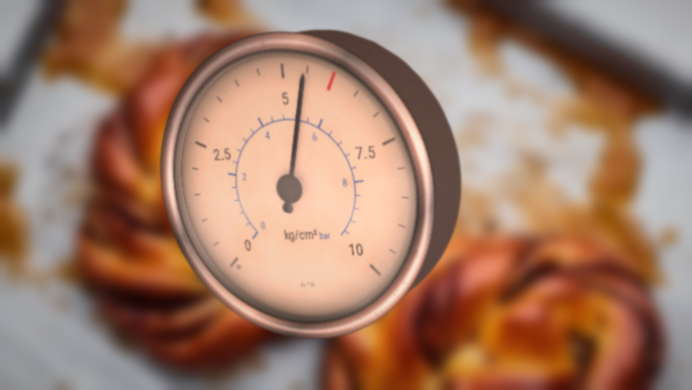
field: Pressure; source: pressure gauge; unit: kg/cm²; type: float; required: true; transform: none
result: 5.5 kg/cm²
